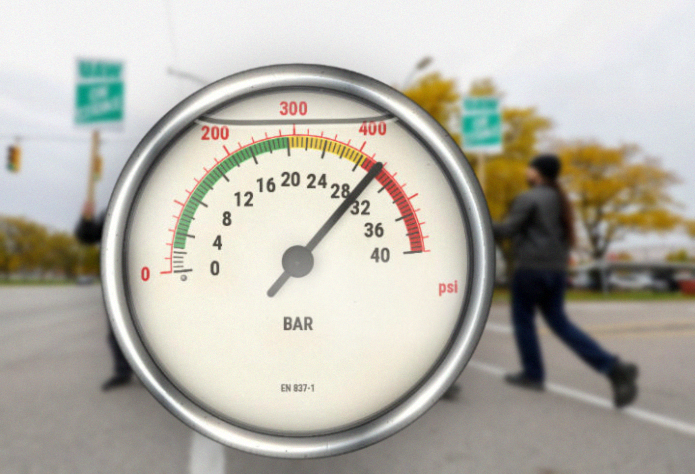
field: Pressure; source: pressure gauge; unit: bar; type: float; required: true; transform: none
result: 30 bar
